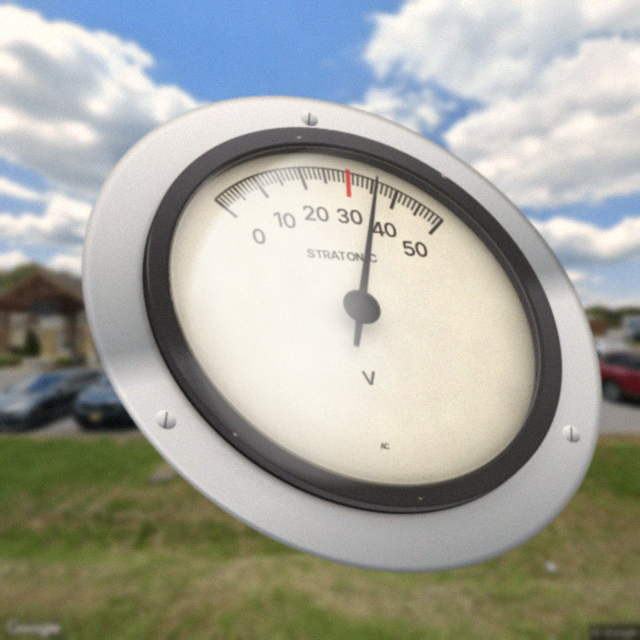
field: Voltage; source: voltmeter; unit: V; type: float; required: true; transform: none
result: 35 V
